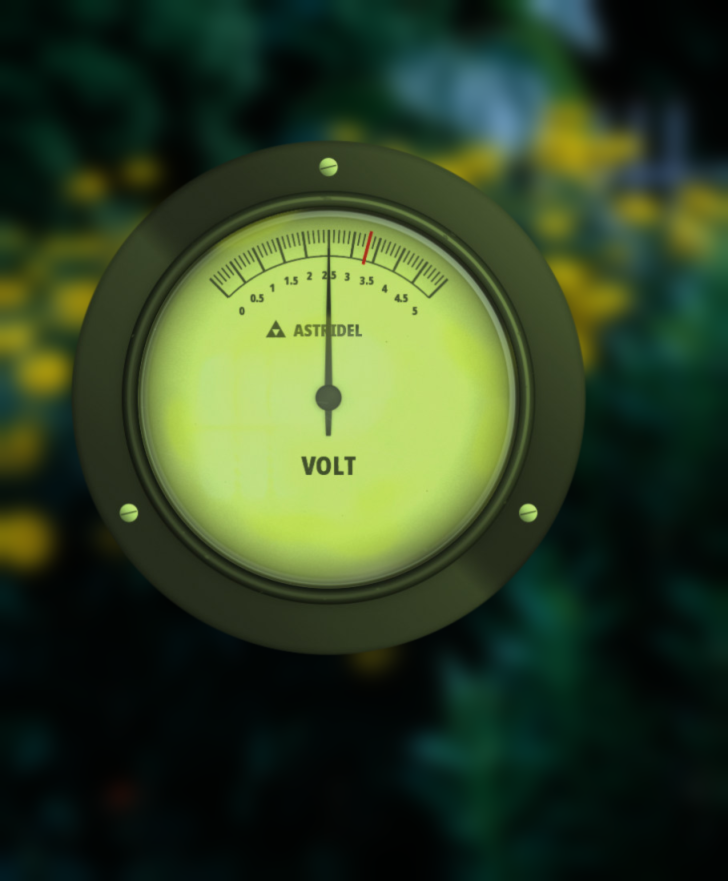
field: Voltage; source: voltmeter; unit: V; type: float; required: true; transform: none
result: 2.5 V
